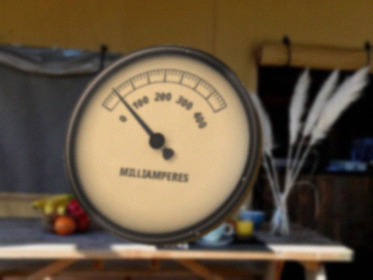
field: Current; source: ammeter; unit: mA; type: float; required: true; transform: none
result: 50 mA
